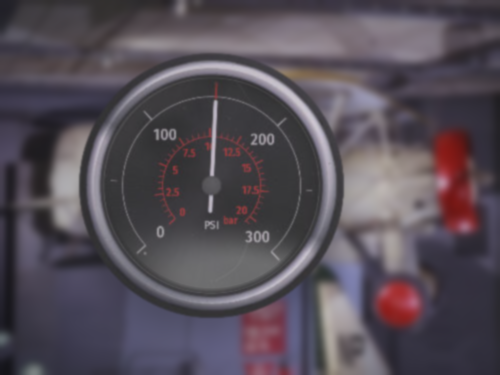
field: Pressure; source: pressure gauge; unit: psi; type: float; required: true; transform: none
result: 150 psi
